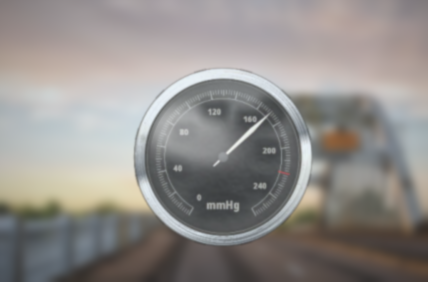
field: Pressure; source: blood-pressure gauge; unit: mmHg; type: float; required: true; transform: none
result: 170 mmHg
